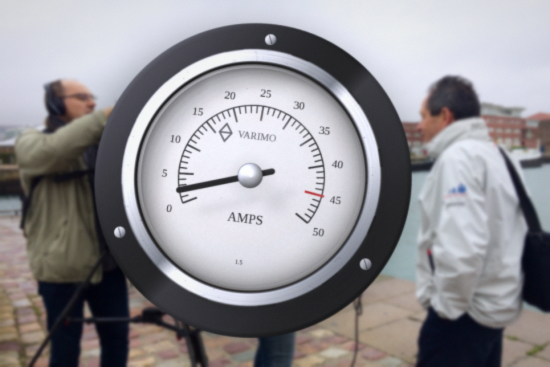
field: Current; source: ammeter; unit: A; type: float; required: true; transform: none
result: 2 A
